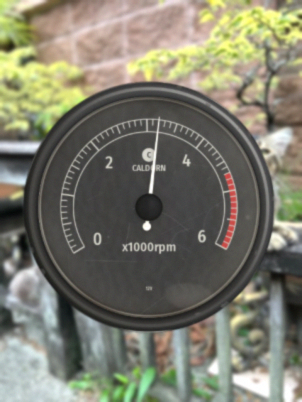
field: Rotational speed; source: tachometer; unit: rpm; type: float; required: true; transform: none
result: 3200 rpm
